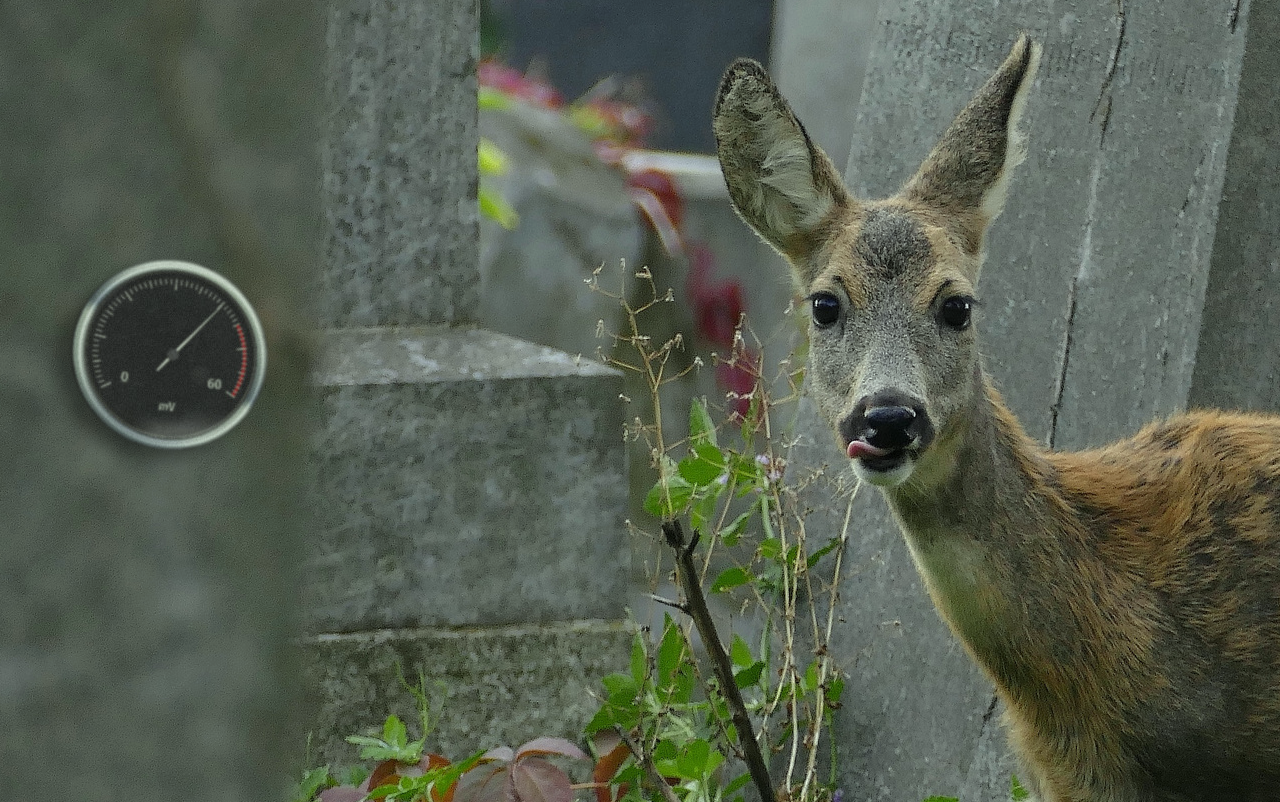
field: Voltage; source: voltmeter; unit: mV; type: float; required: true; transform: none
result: 40 mV
